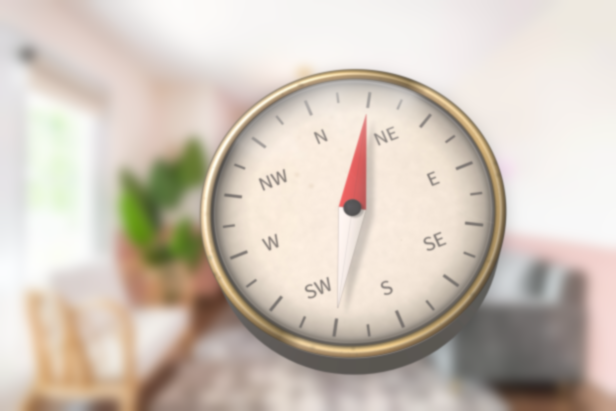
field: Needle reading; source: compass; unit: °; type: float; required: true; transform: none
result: 30 °
